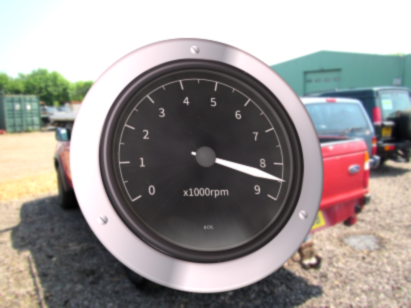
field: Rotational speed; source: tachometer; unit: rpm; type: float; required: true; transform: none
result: 8500 rpm
